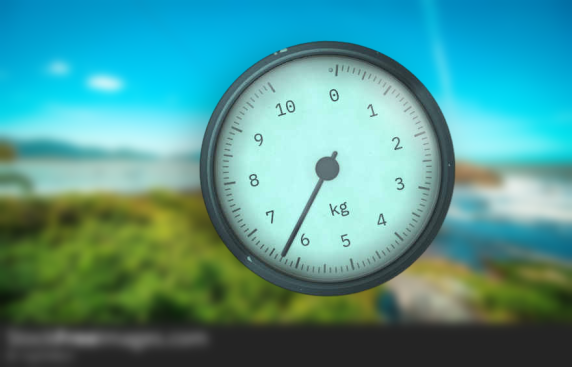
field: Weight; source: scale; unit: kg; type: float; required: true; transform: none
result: 6.3 kg
